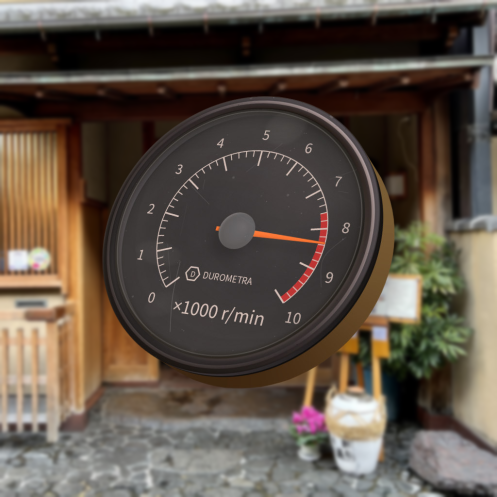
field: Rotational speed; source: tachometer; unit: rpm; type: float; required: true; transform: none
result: 8400 rpm
